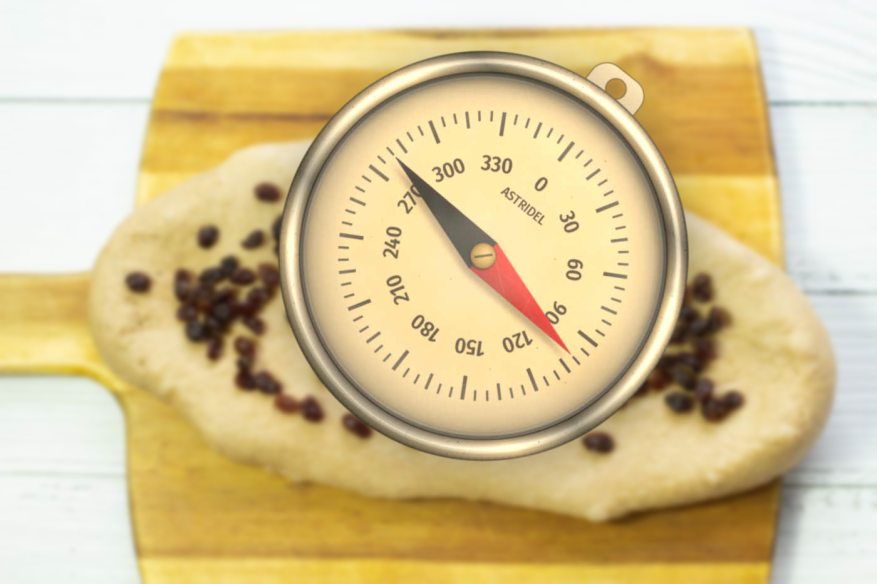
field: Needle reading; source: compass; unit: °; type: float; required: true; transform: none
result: 100 °
